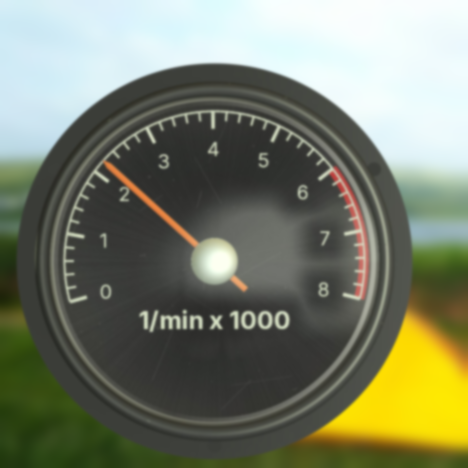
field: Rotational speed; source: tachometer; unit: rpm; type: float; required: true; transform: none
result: 2200 rpm
